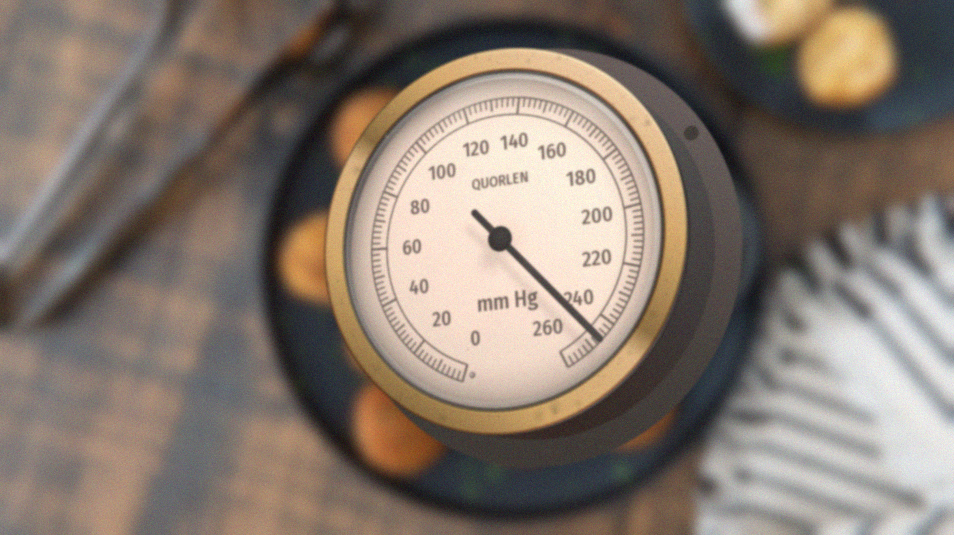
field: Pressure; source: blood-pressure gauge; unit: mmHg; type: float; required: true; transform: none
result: 246 mmHg
